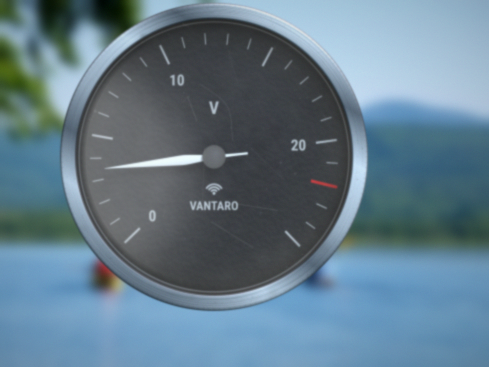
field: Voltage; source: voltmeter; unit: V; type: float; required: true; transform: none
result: 3.5 V
